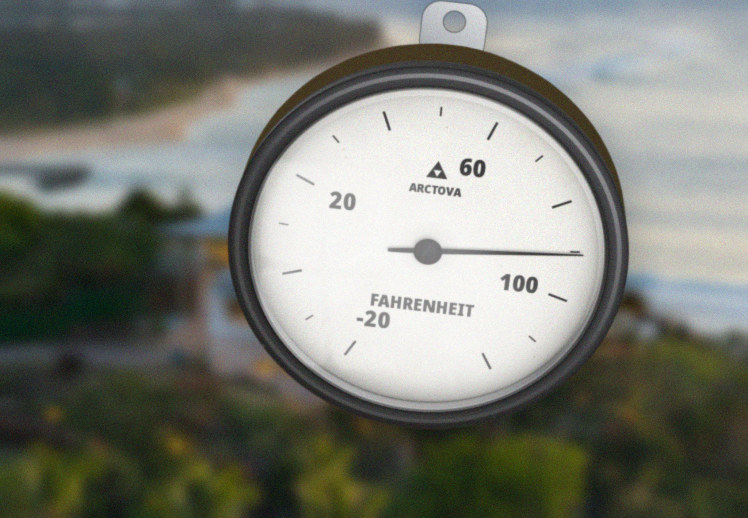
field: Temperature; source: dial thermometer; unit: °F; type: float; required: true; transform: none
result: 90 °F
